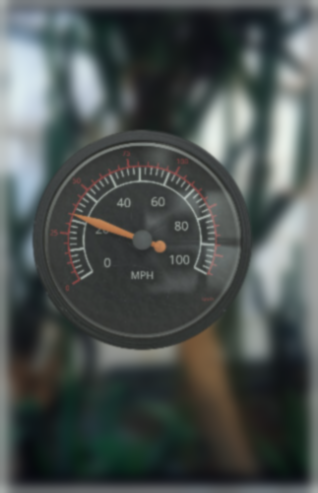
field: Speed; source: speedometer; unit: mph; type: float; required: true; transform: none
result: 22 mph
